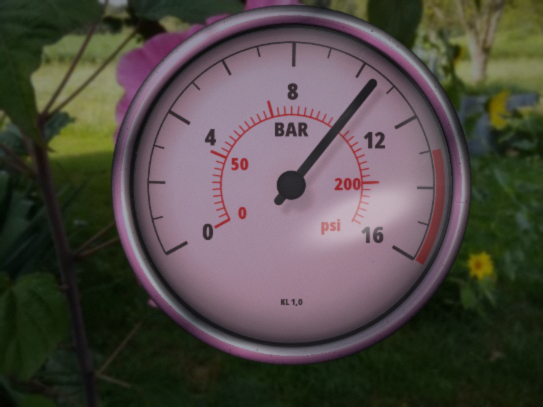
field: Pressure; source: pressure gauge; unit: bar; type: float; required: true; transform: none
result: 10.5 bar
